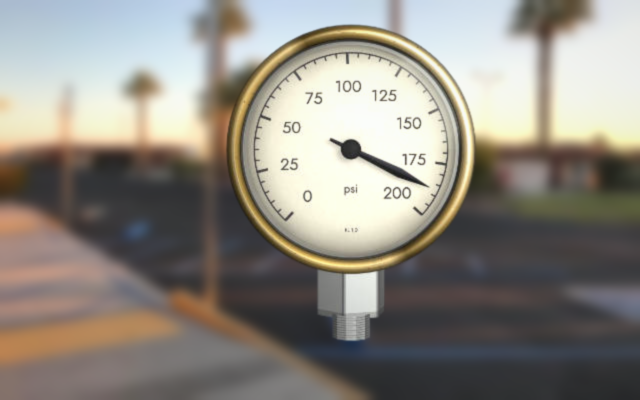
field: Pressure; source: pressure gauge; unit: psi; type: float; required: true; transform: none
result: 187.5 psi
